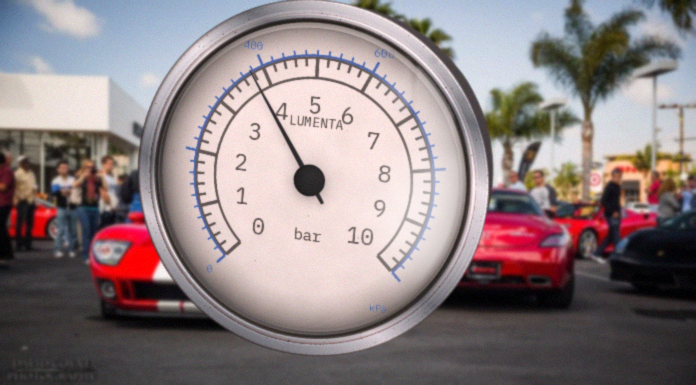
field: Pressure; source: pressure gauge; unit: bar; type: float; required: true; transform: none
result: 3.8 bar
